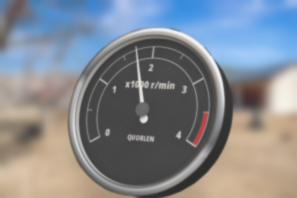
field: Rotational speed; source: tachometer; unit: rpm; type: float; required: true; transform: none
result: 1750 rpm
